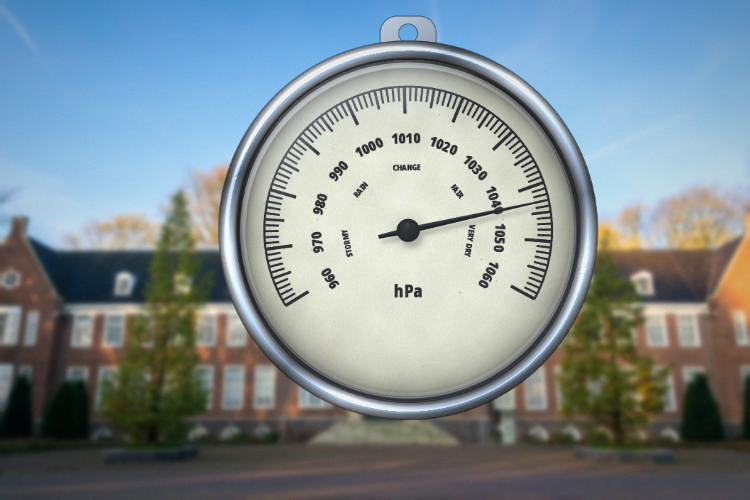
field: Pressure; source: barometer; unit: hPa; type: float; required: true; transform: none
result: 1043 hPa
